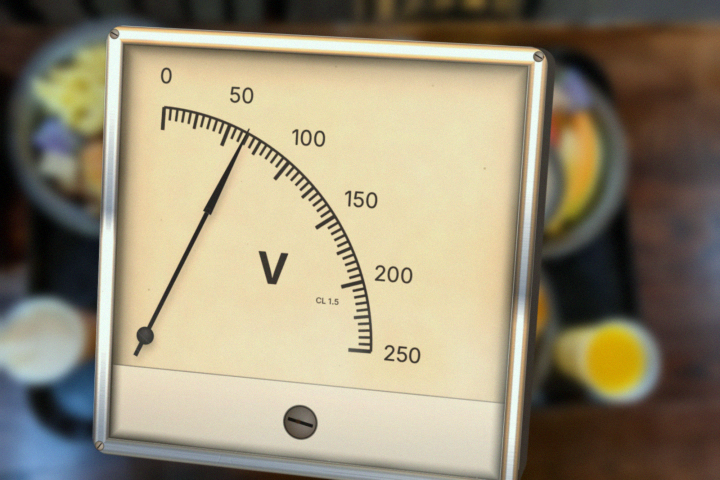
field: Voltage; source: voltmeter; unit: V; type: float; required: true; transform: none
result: 65 V
